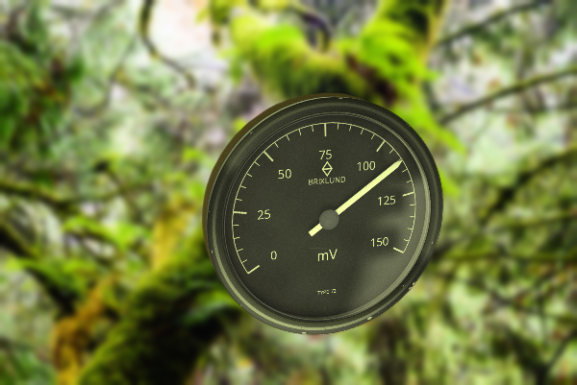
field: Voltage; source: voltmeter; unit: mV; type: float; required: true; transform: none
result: 110 mV
